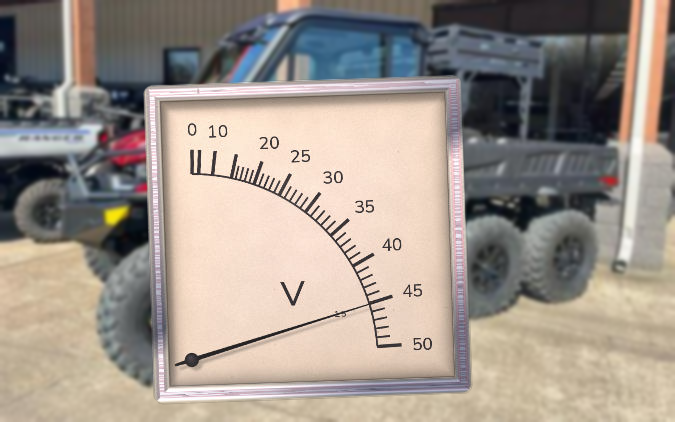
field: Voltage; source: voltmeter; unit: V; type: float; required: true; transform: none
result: 45 V
